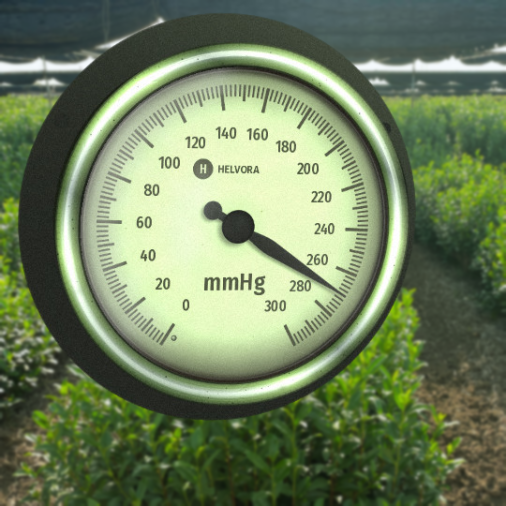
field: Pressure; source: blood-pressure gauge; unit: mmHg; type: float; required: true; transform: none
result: 270 mmHg
